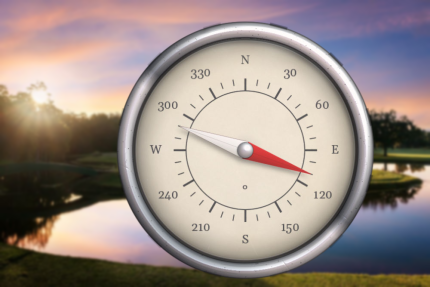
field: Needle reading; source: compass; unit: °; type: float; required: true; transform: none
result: 110 °
